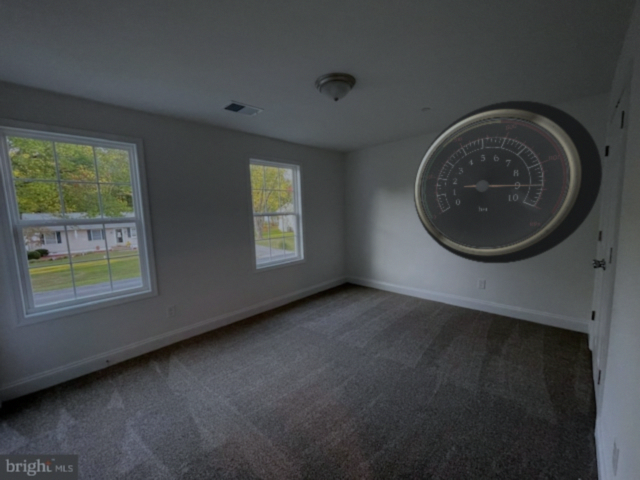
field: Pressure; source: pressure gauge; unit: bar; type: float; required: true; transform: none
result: 9 bar
